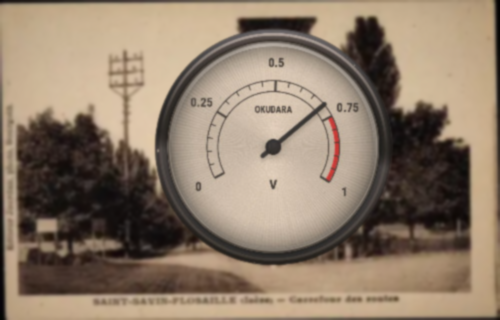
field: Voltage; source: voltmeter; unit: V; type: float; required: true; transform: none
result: 0.7 V
